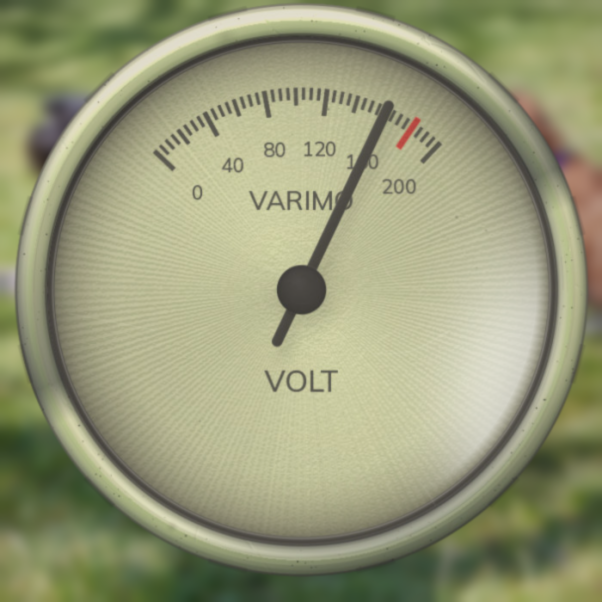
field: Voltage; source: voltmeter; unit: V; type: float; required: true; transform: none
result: 160 V
